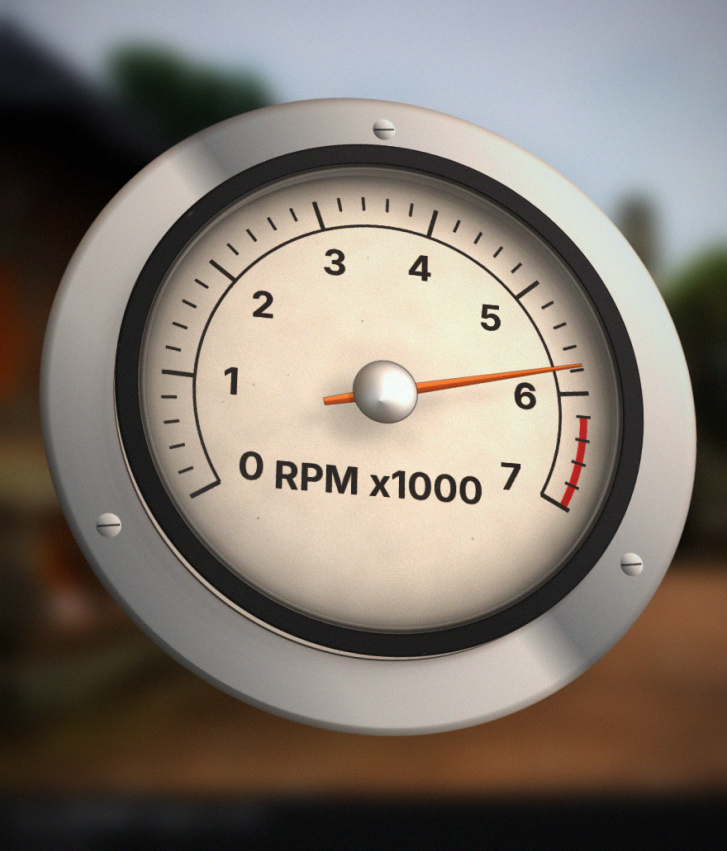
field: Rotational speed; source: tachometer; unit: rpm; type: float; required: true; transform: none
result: 5800 rpm
